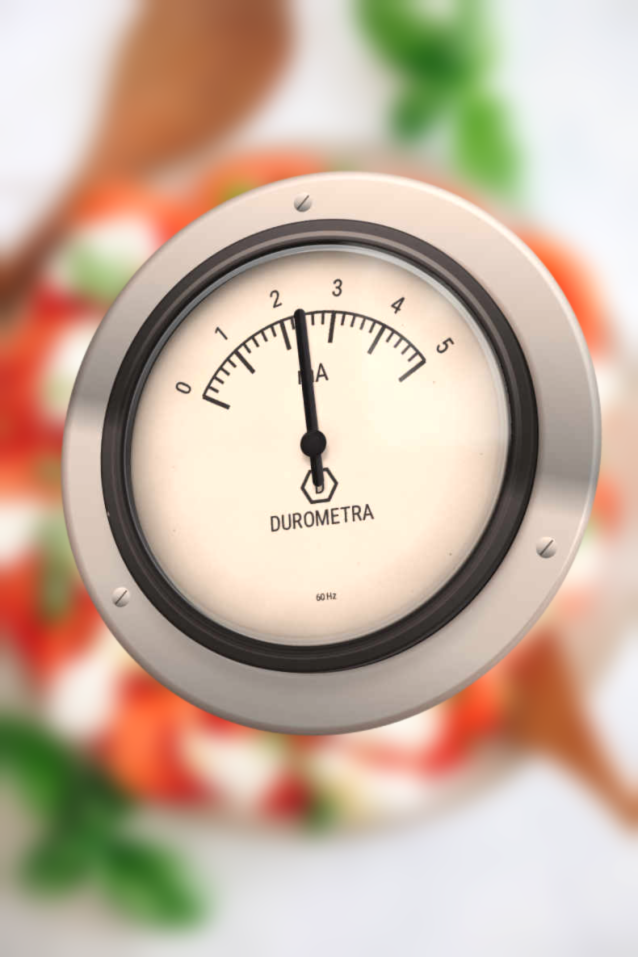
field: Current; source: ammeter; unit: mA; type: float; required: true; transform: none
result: 2.4 mA
